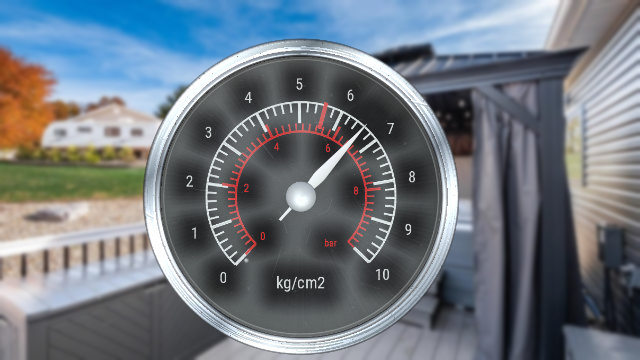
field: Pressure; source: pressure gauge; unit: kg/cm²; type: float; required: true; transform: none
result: 6.6 kg/cm²
